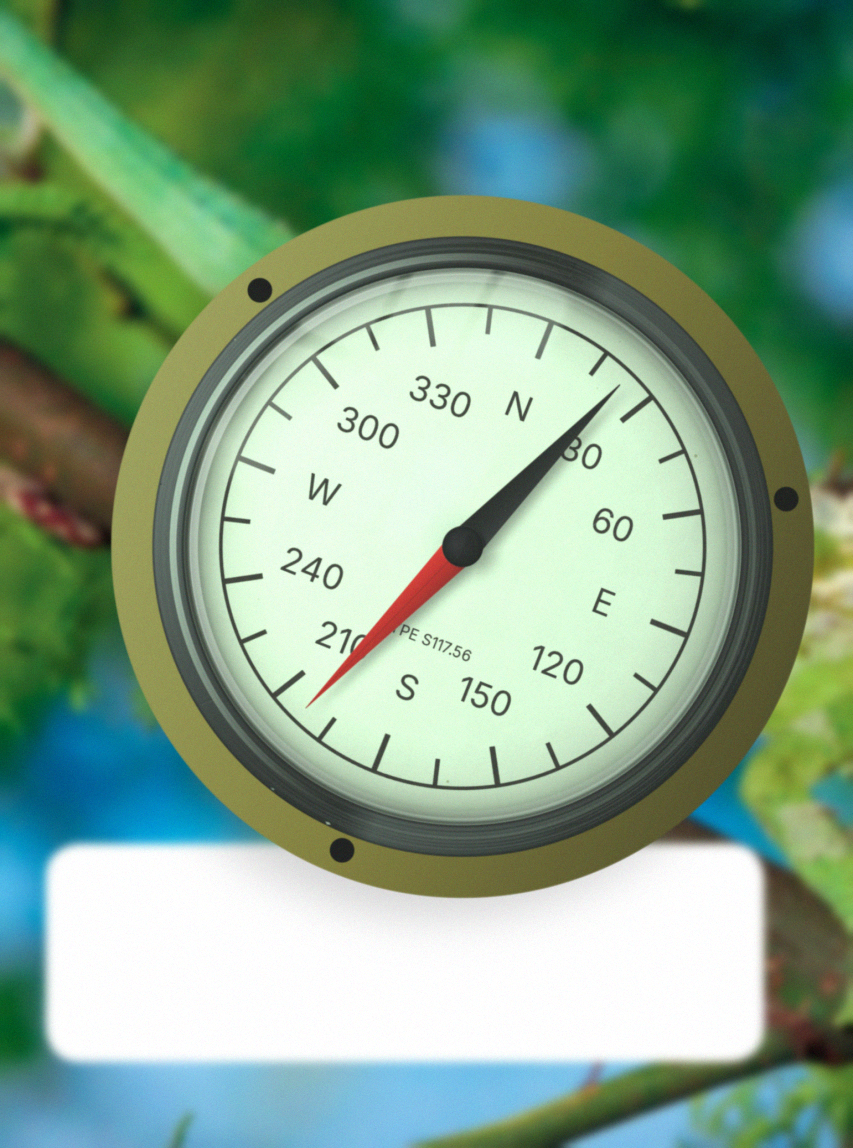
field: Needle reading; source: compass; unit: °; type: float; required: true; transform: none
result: 202.5 °
